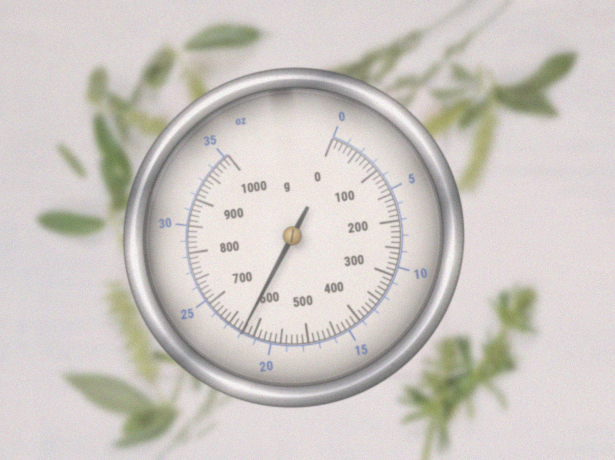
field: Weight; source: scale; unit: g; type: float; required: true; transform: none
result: 620 g
